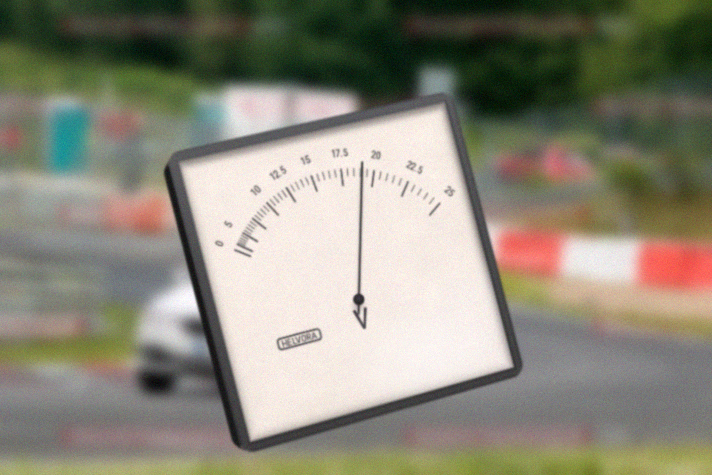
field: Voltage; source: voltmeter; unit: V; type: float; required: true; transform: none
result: 19 V
